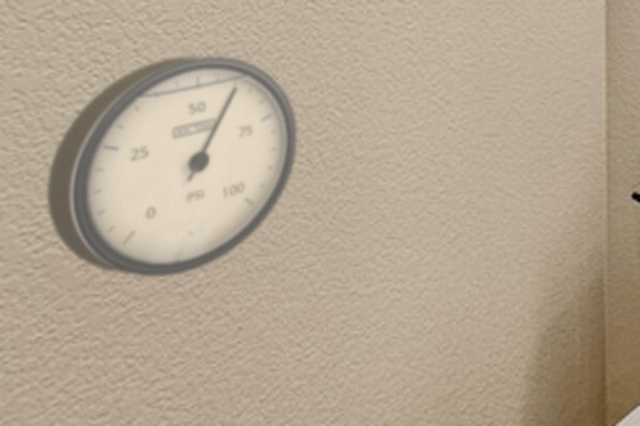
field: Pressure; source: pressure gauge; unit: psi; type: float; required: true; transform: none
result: 60 psi
